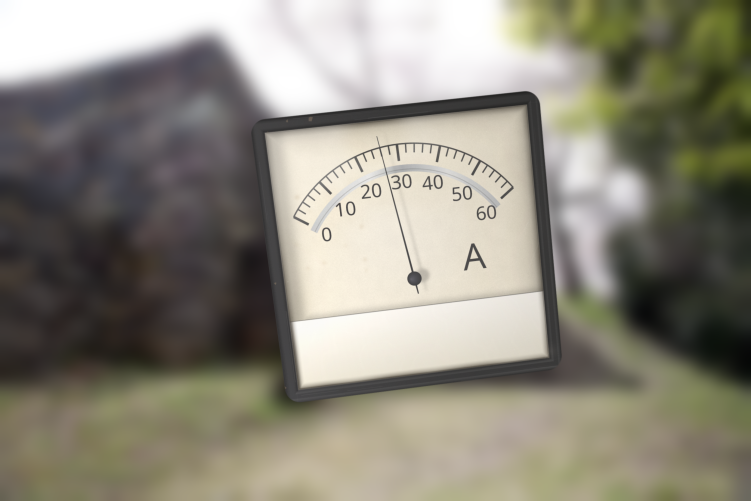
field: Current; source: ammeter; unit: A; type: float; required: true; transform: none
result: 26 A
